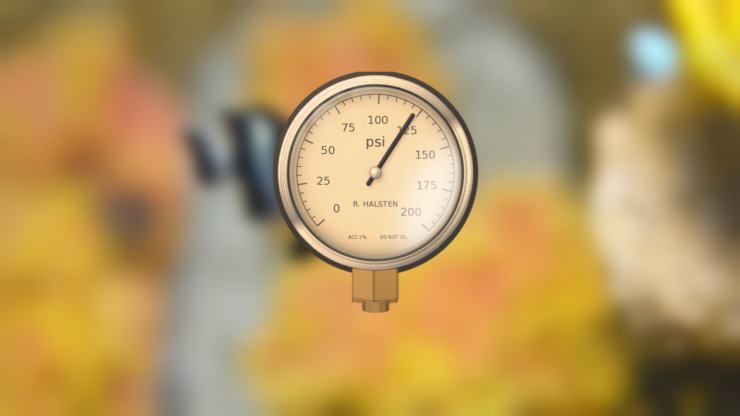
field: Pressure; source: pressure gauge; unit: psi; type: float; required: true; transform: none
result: 122.5 psi
